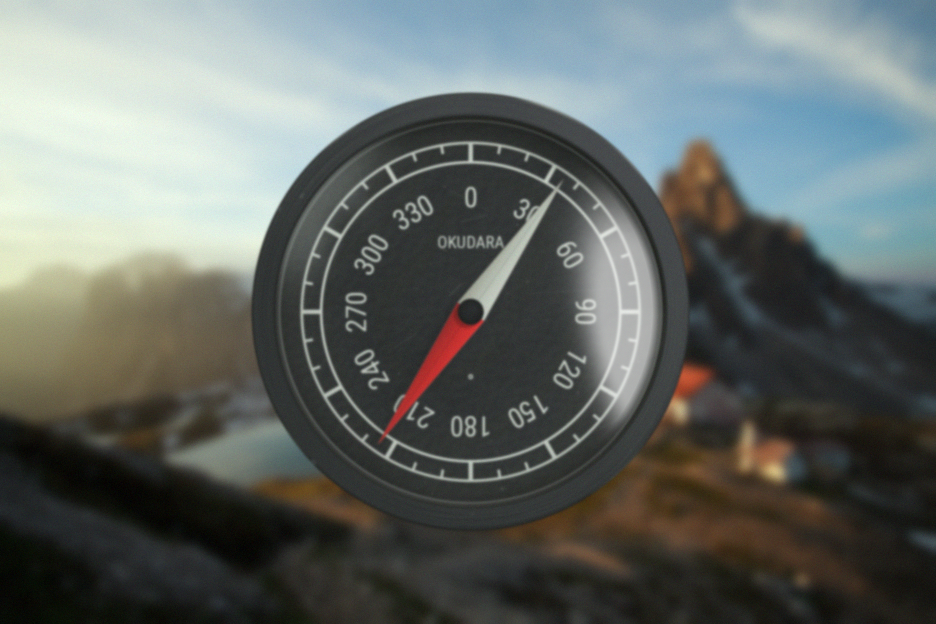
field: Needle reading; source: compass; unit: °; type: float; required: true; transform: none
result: 215 °
